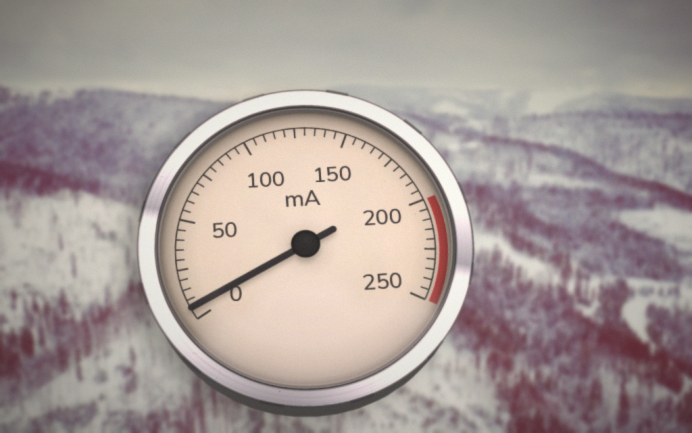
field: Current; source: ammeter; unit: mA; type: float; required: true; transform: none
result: 5 mA
